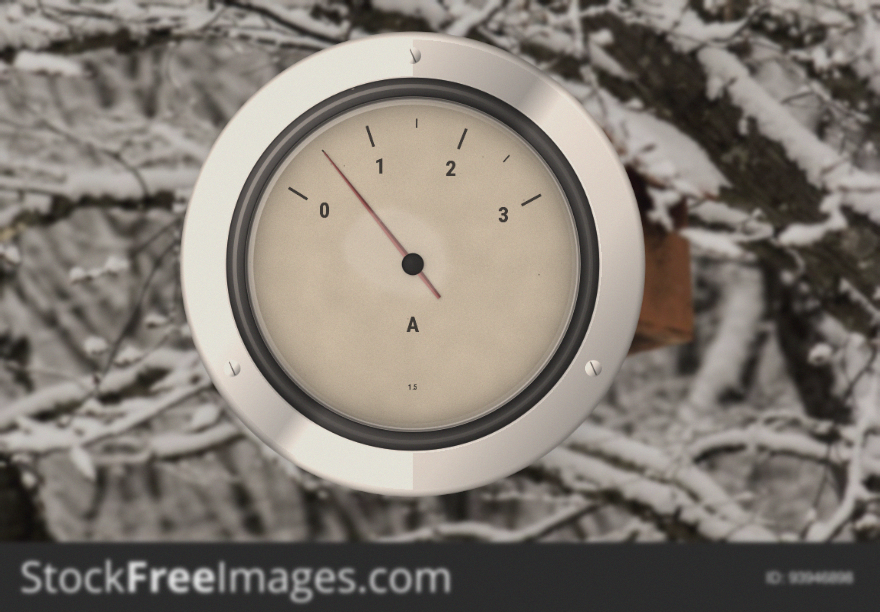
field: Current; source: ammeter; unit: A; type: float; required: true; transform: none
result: 0.5 A
